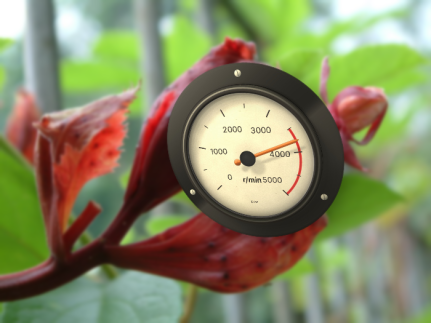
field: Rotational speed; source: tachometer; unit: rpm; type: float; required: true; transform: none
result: 3750 rpm
